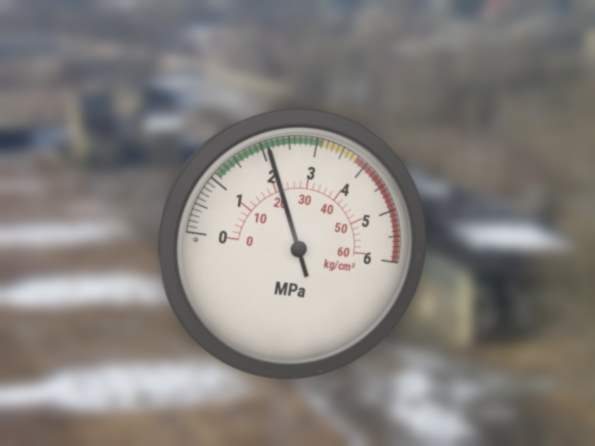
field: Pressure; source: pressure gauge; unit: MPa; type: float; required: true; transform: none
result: 2.1 MPa
